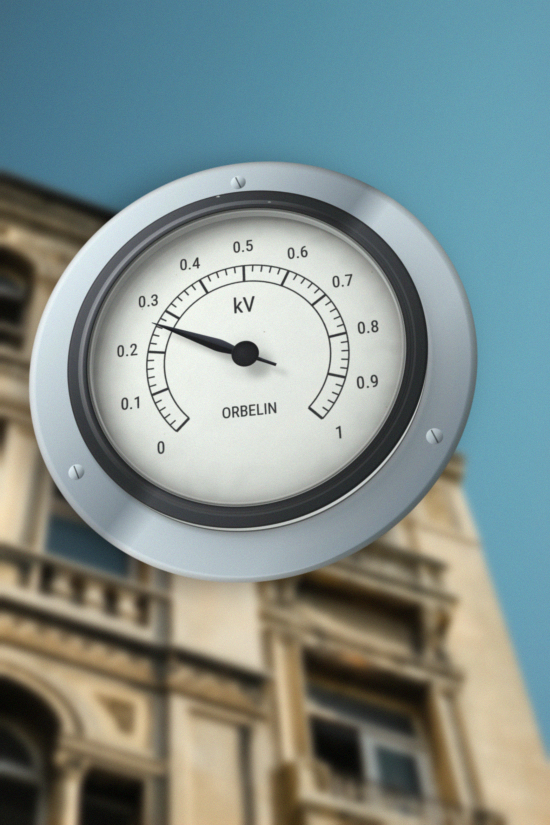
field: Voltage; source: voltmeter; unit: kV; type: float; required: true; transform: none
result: 0.26 kV
